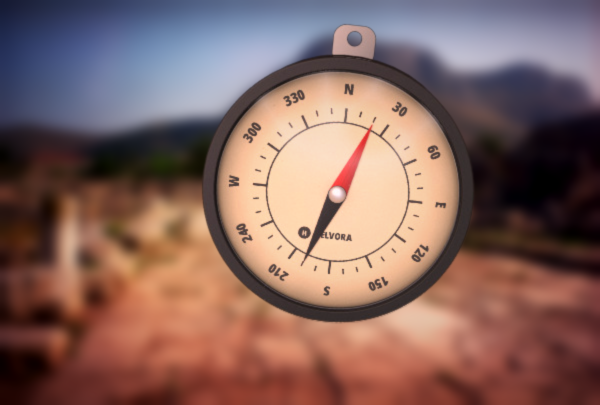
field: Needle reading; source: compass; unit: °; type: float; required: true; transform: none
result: 20 °
